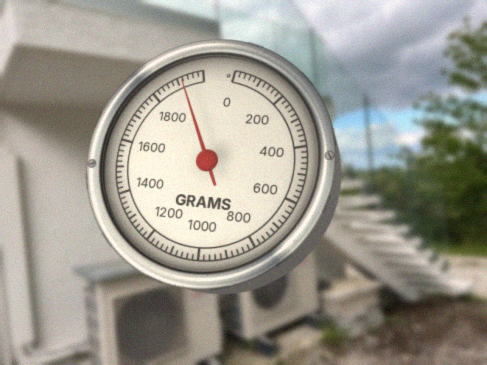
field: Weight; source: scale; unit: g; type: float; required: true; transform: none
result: 1920 g
